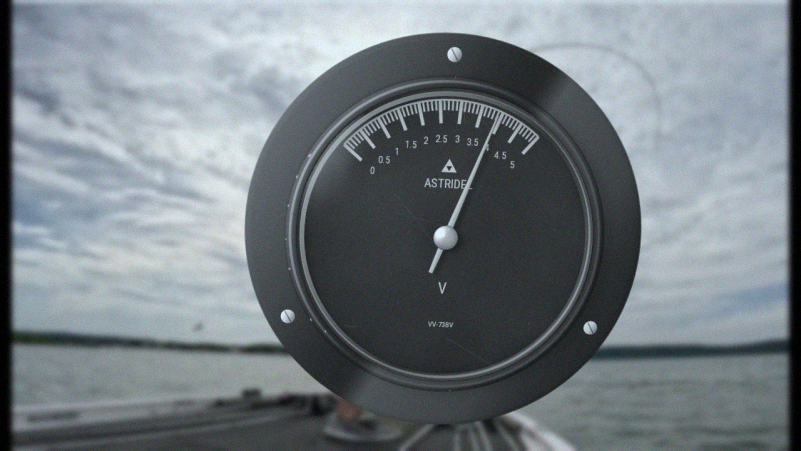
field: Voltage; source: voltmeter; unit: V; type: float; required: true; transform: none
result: 3.9 V
